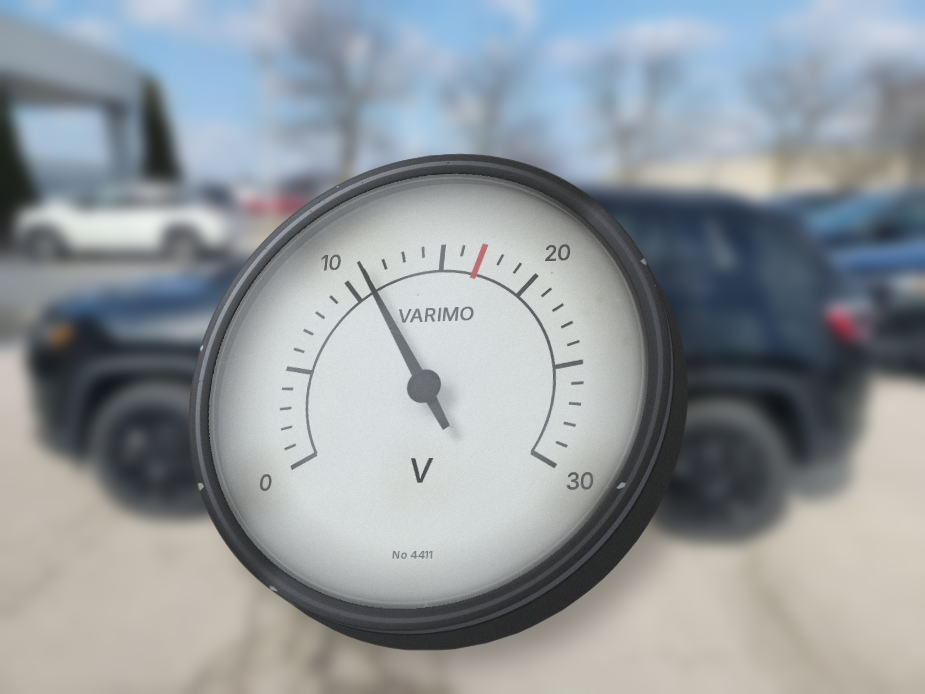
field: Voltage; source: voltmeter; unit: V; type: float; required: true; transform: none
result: 11 V
